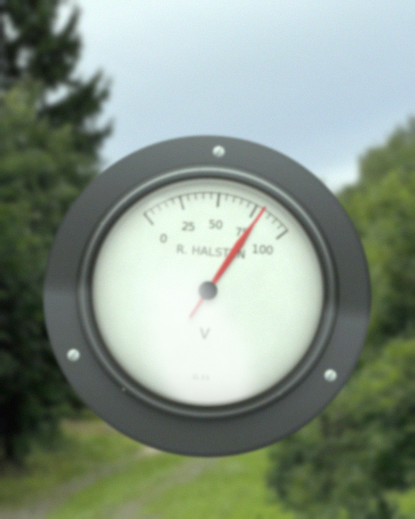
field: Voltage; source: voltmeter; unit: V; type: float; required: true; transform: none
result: 80 V
